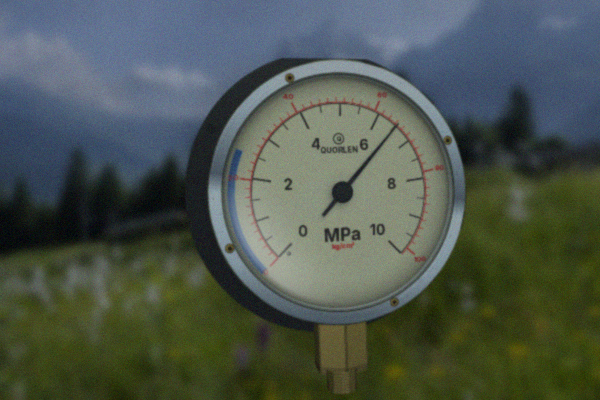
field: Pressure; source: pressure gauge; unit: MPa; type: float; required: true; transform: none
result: 6.5 MPa
